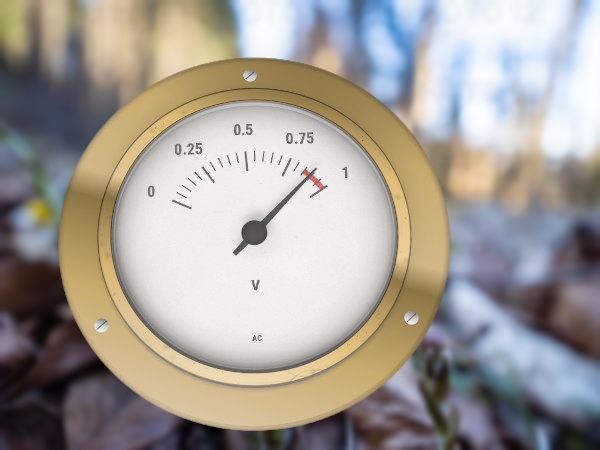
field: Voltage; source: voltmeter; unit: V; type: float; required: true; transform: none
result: 0.9 V
